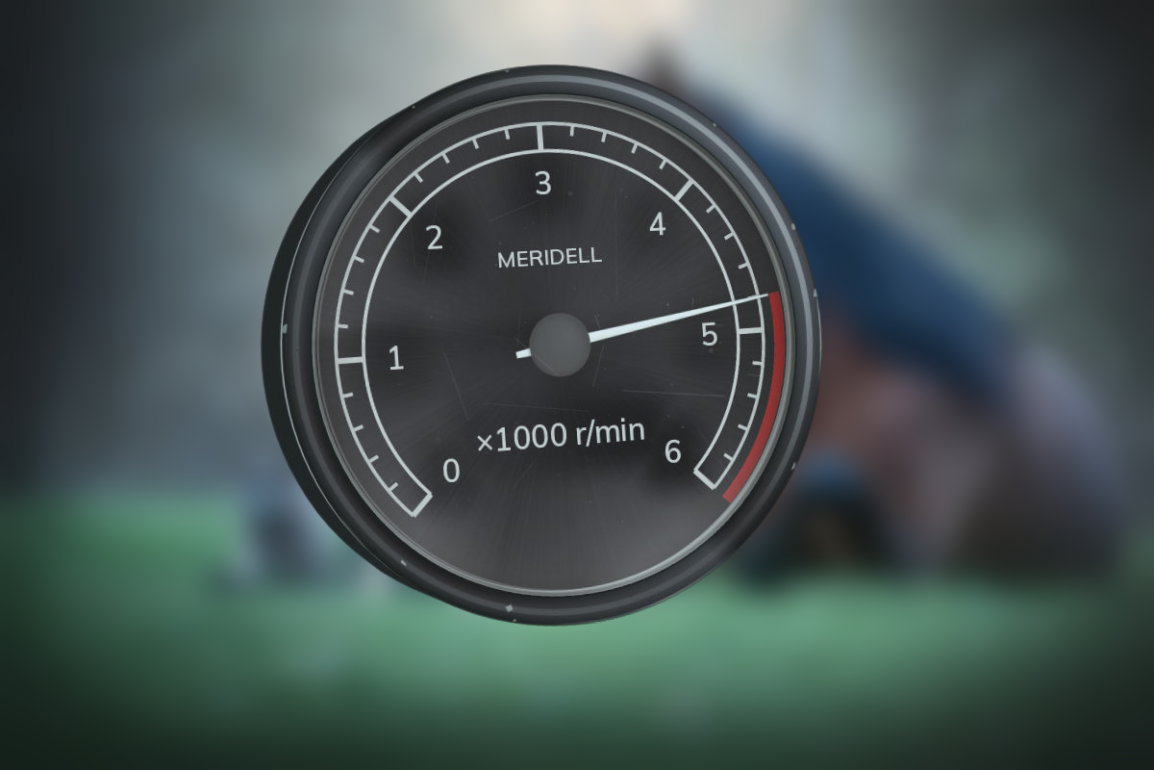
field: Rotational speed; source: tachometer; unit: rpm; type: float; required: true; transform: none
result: 4800 rpm
